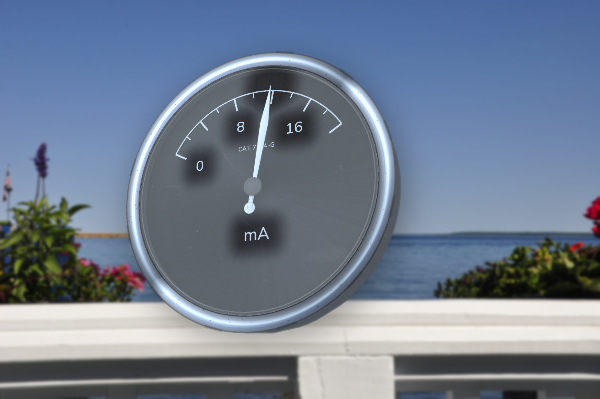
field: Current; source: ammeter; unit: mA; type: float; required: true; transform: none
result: 12 mA
